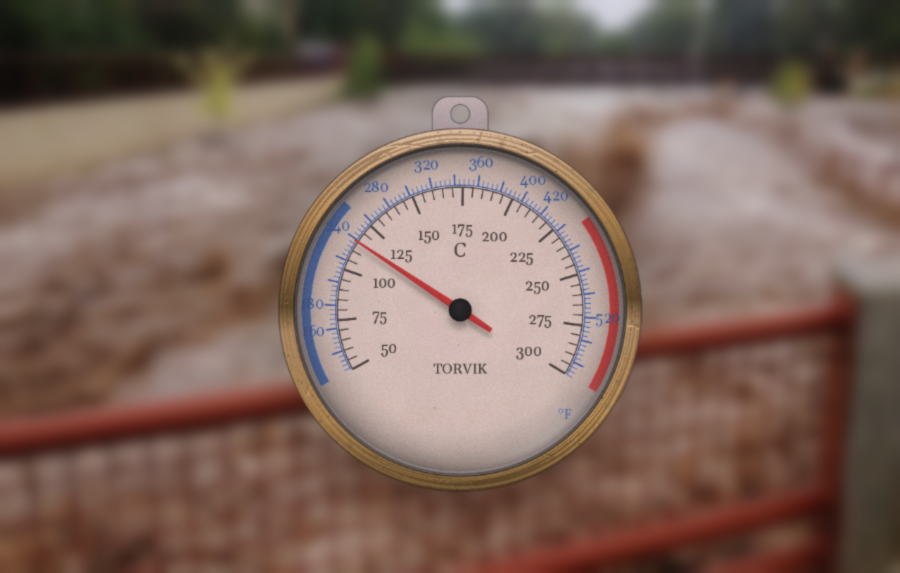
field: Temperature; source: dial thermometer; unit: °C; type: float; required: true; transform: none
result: 115 °C
